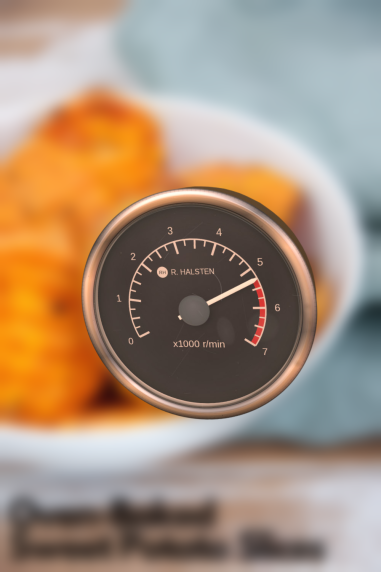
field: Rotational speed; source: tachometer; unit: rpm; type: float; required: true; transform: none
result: 5250 rpm
